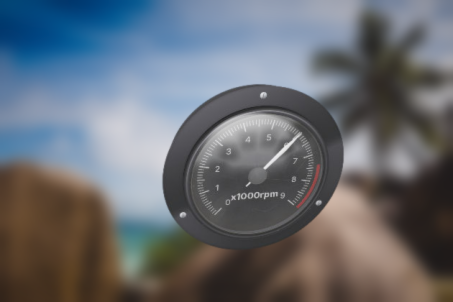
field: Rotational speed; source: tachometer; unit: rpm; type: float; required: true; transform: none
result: 6000 rpm
